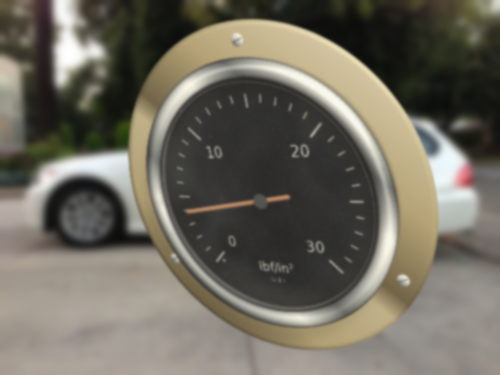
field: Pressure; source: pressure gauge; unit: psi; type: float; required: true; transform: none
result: 4 psi
